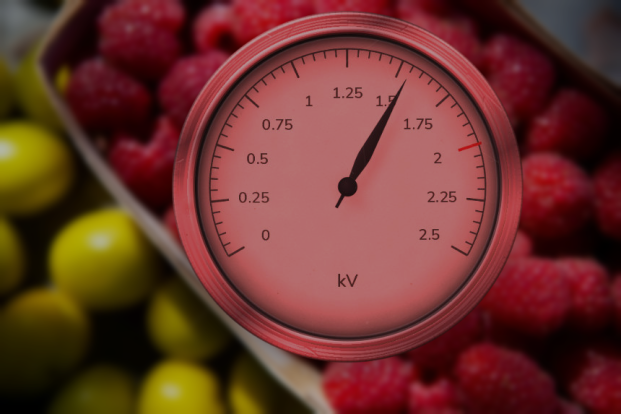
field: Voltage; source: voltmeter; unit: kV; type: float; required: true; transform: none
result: 1.55 kV
